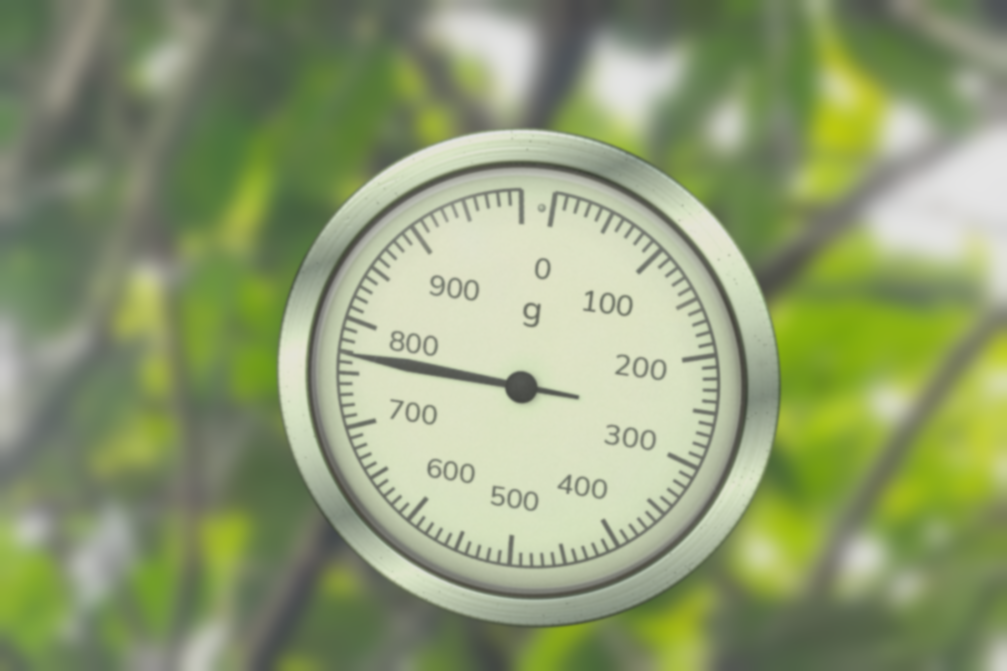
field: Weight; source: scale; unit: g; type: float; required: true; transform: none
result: 770 g
